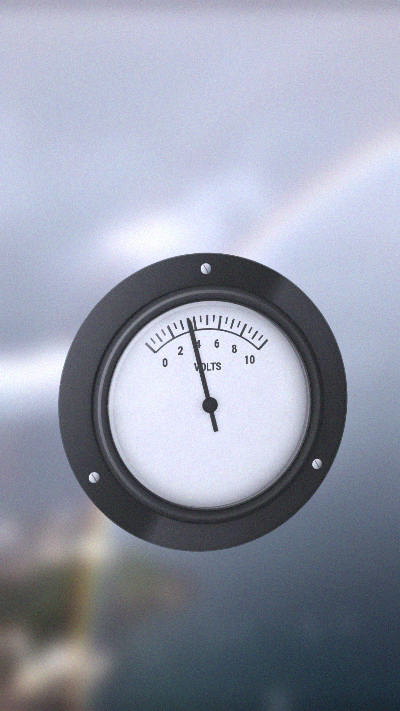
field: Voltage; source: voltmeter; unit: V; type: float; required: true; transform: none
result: 3.5 V
